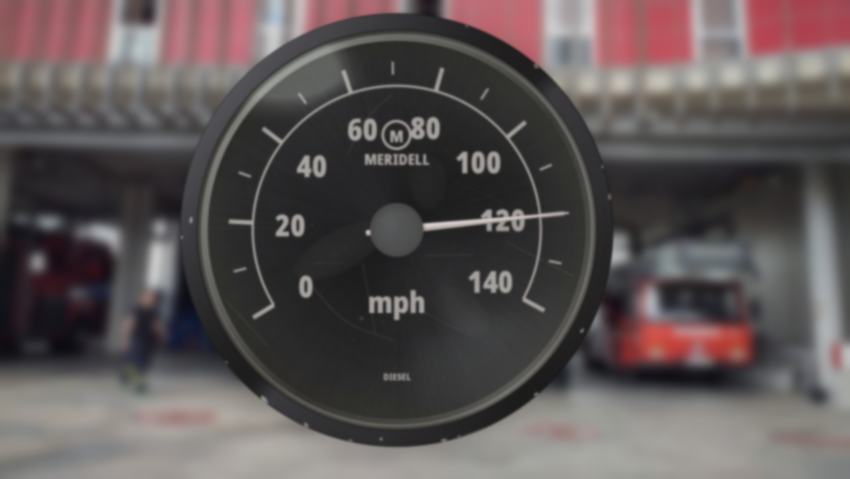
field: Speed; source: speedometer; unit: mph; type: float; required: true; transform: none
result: 120 mph
